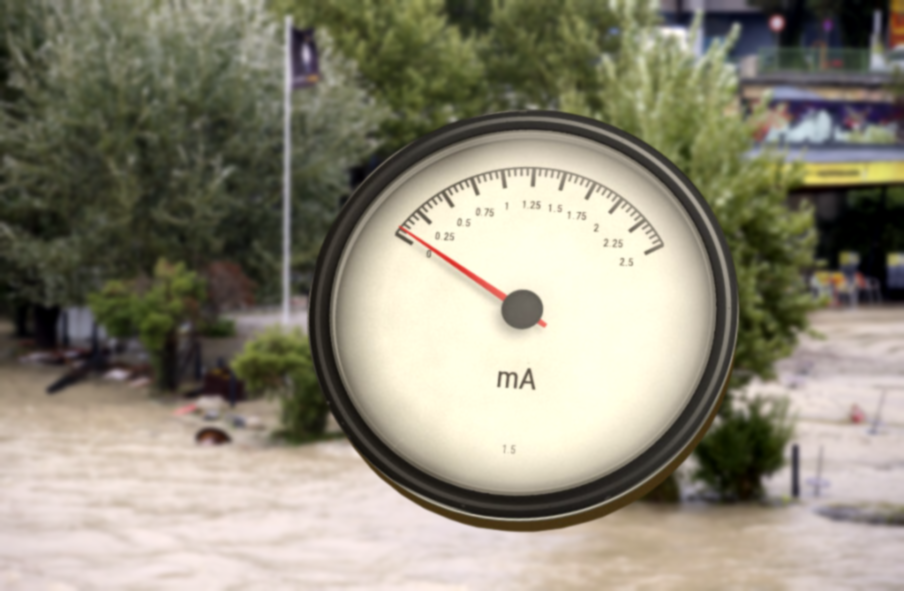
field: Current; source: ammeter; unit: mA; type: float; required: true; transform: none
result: 0.05 mA
